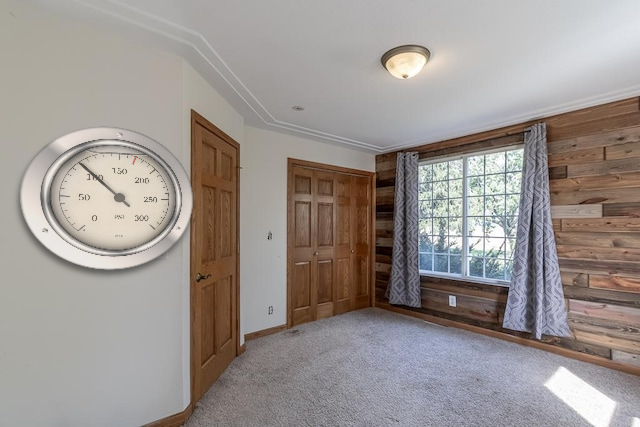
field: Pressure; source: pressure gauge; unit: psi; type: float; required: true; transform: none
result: 100 psi
